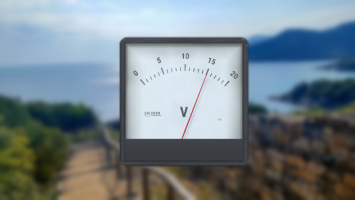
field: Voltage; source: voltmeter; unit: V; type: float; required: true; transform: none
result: 15 V
